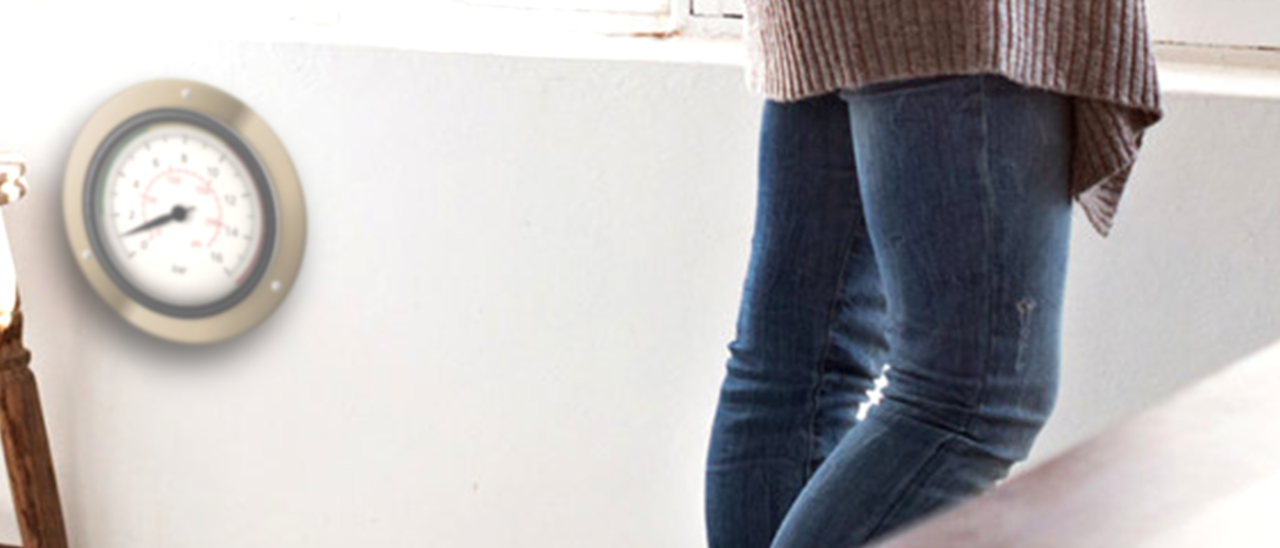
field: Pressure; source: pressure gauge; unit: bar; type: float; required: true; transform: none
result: 1 bar
